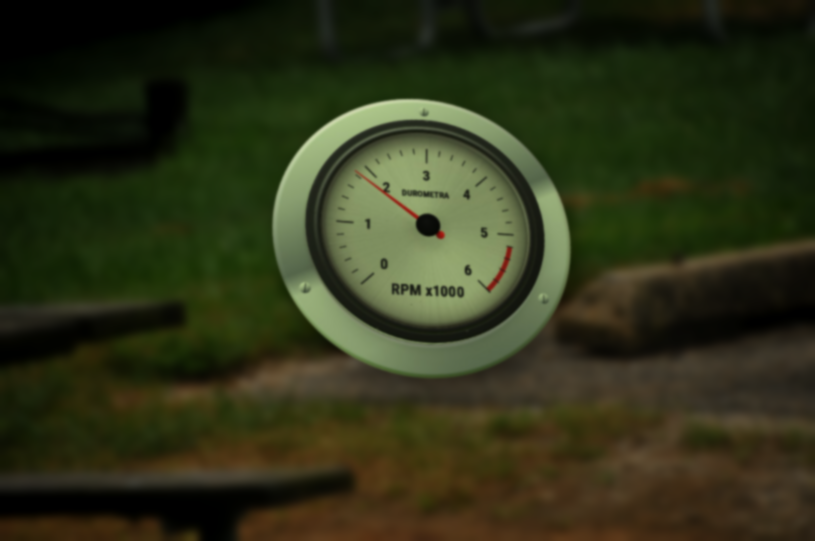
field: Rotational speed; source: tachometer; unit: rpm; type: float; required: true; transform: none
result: 1800 rpm
